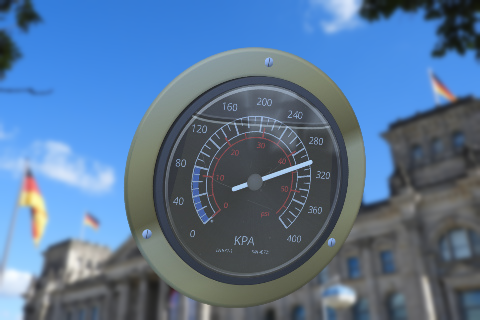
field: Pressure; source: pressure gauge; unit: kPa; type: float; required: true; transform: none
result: 300 kPa
